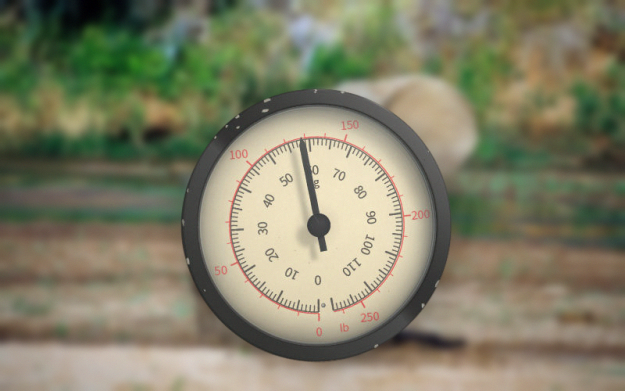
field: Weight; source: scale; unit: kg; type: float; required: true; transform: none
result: 58 kg
